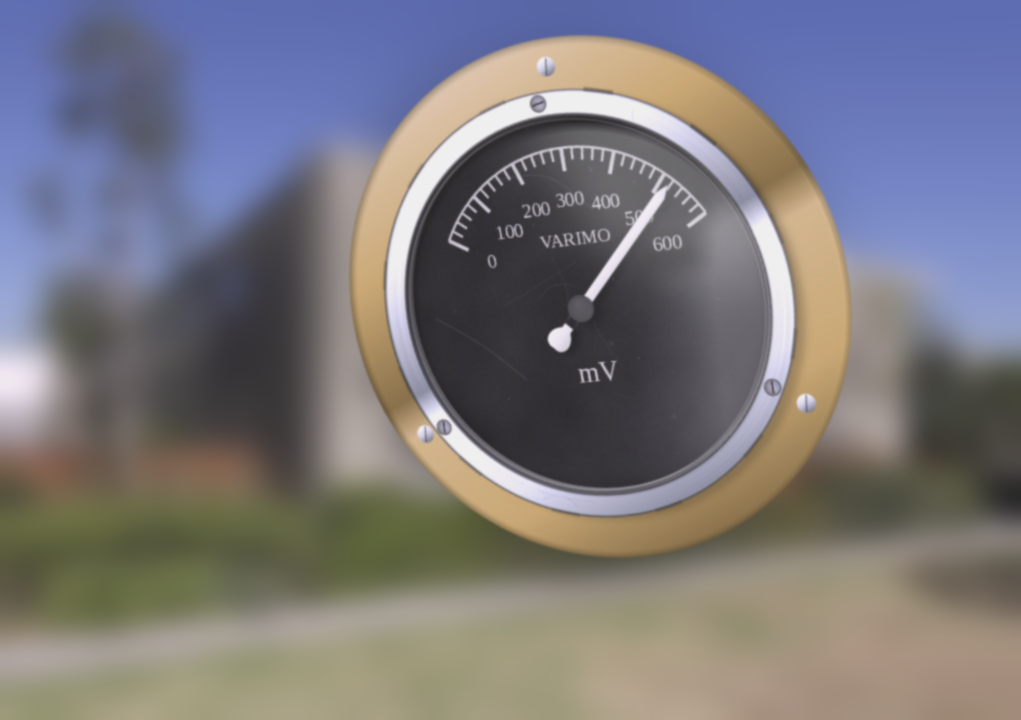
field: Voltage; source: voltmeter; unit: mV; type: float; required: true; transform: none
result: 520 mV
